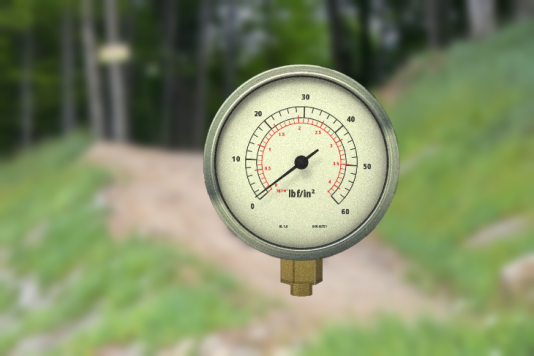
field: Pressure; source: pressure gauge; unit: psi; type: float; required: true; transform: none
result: 1 psi
